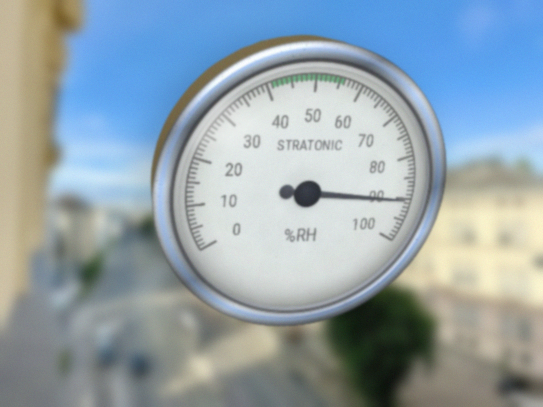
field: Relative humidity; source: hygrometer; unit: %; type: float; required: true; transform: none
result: 90 %
